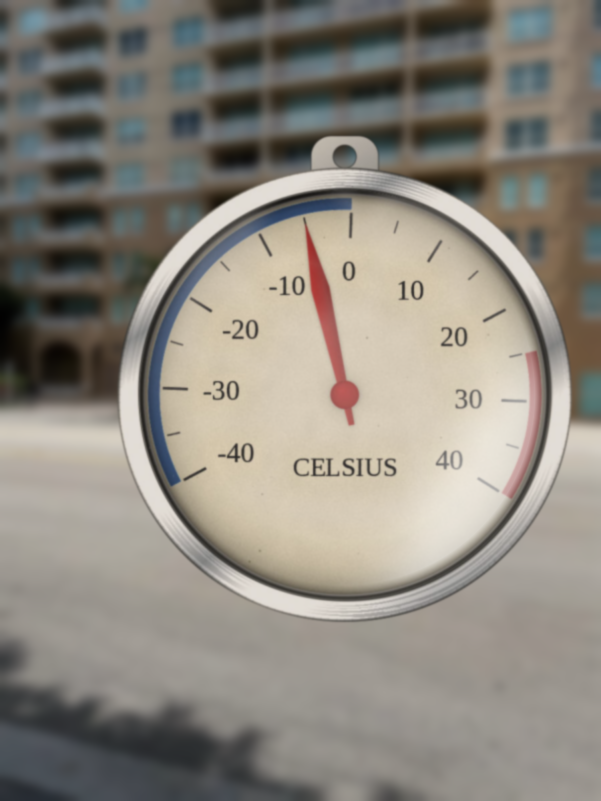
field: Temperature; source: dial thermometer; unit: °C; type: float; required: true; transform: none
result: -5 °C
